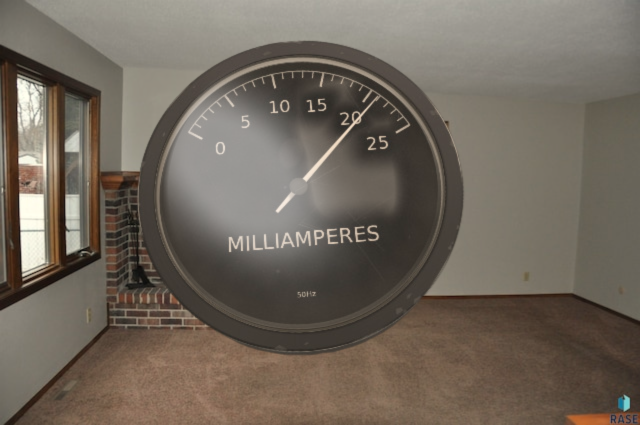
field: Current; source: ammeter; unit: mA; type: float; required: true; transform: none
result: 21 mA
